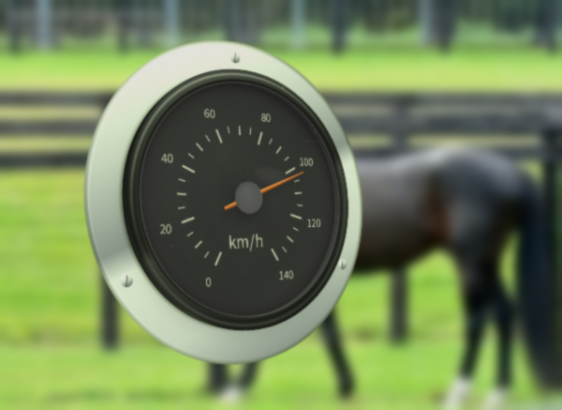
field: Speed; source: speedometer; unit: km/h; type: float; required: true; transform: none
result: 102.5 km/h
